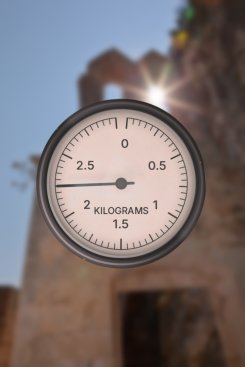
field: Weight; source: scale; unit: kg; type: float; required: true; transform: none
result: 2.25 kg
